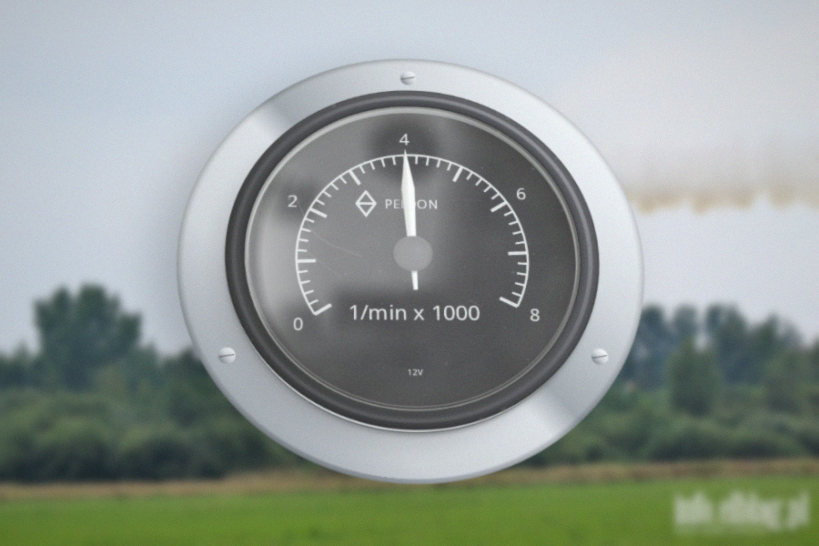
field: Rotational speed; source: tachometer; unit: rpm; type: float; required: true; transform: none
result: 4000 rpm
